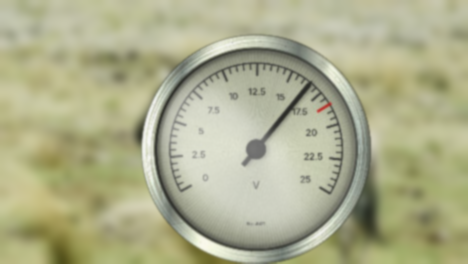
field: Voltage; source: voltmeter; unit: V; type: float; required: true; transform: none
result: 16.5 V
